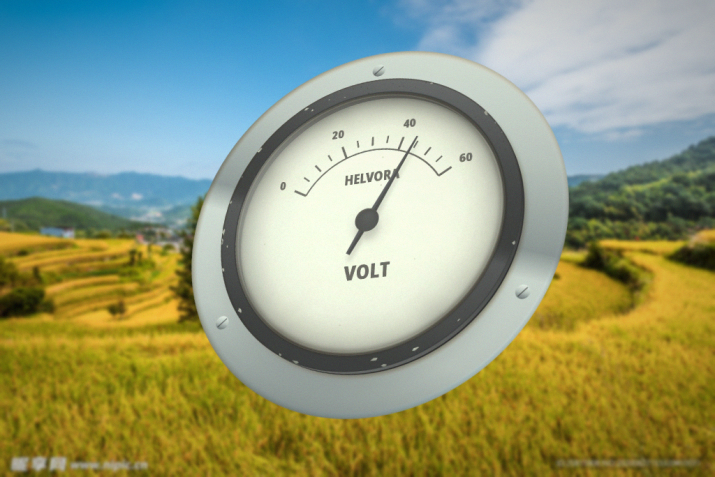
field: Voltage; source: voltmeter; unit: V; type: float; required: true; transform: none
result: 45 V
